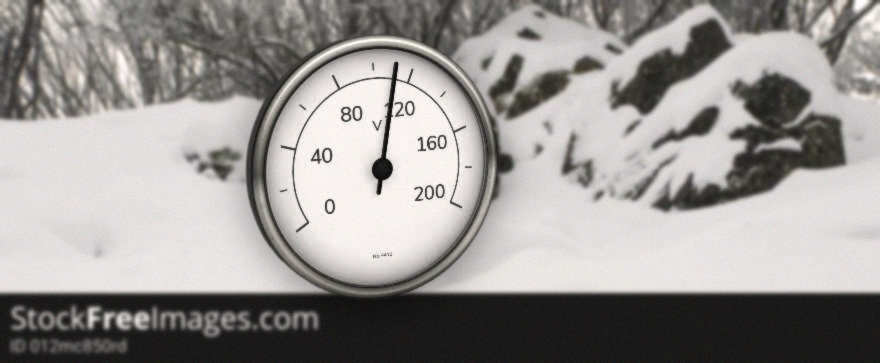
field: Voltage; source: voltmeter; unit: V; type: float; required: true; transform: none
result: 110 V
